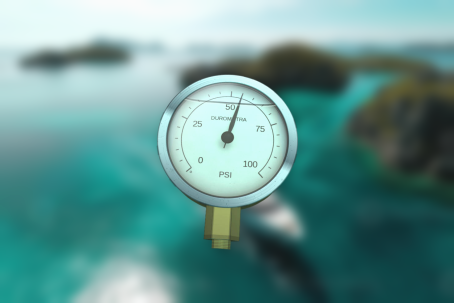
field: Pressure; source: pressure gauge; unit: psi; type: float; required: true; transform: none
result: 55 psi
